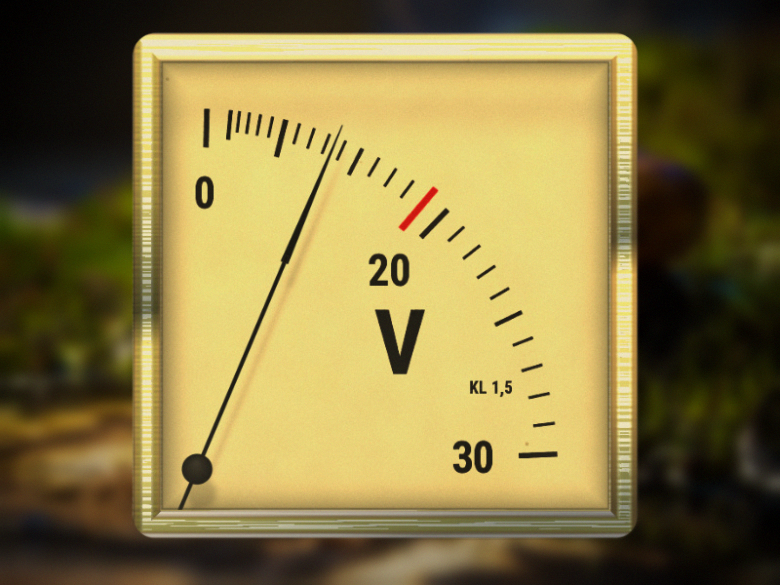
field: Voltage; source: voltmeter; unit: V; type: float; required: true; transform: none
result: 13.5 V
